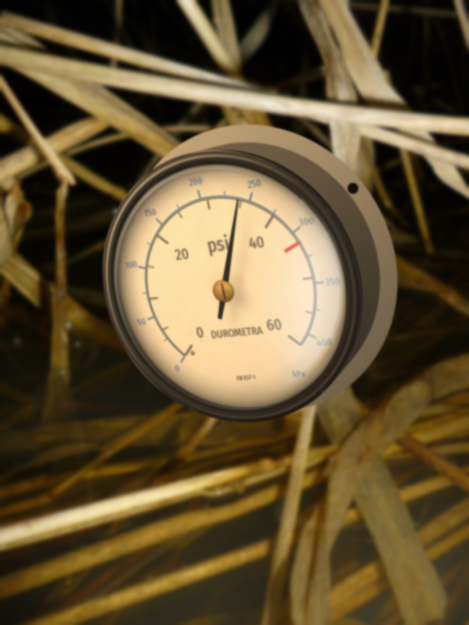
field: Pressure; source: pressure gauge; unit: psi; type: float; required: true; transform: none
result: 35 psi
